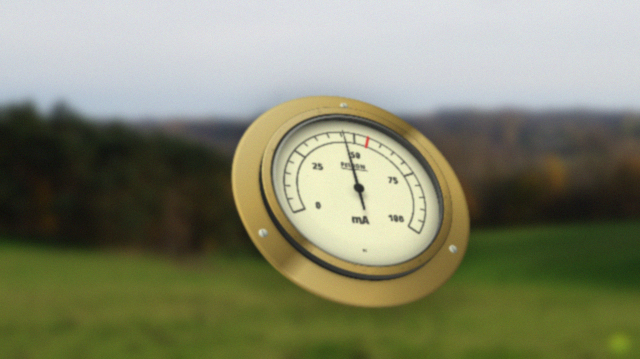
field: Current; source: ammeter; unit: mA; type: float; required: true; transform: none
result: 45 mA
